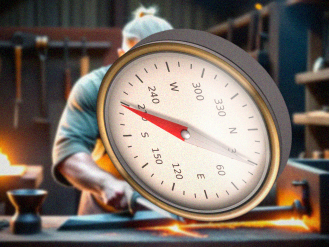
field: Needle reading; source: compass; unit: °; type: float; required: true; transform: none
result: 210 °
